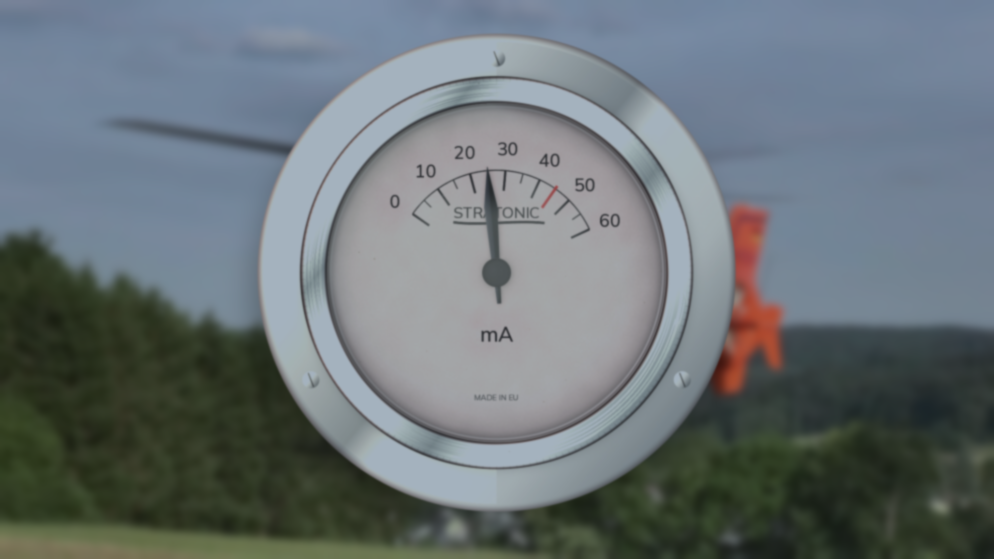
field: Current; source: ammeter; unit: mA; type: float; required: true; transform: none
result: 25 mA
